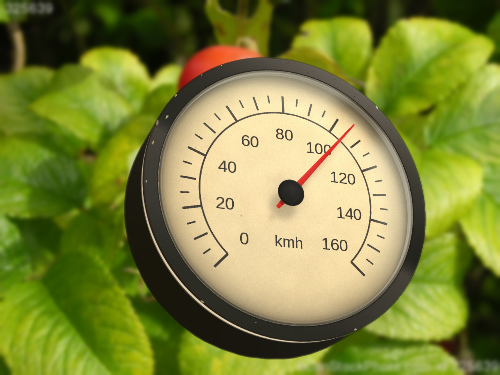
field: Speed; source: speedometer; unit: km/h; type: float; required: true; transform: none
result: 105 km/h
